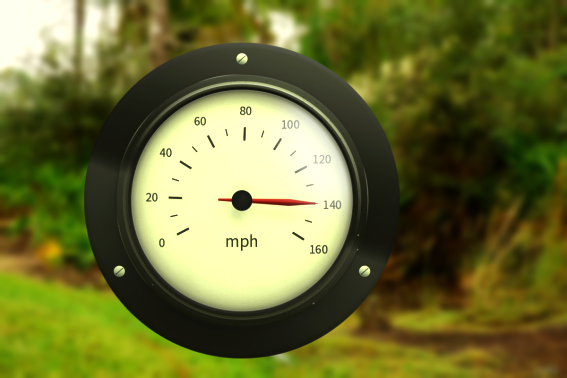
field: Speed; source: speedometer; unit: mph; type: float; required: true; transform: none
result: 140 mph
